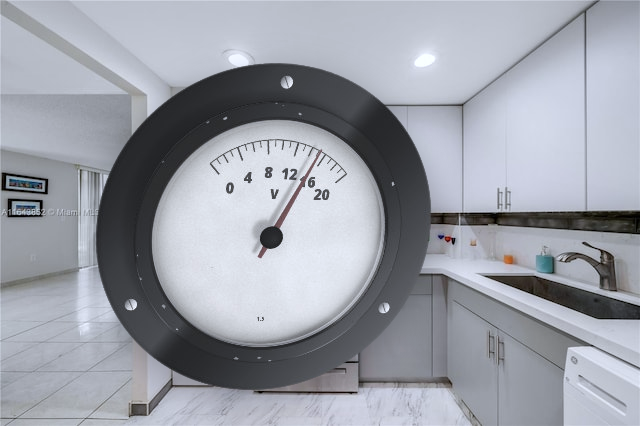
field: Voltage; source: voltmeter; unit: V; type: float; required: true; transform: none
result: 15 V
